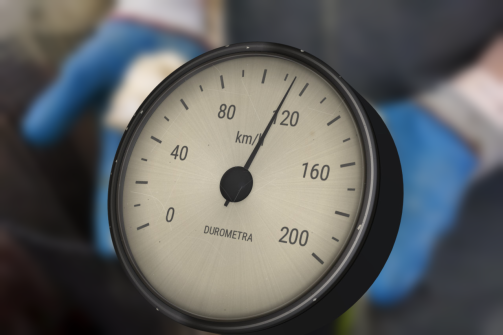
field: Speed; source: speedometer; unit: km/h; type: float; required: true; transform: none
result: 115 km/h
